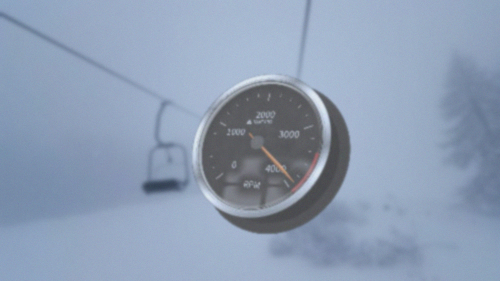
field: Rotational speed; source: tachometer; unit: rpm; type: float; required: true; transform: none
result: 3900 rpm
